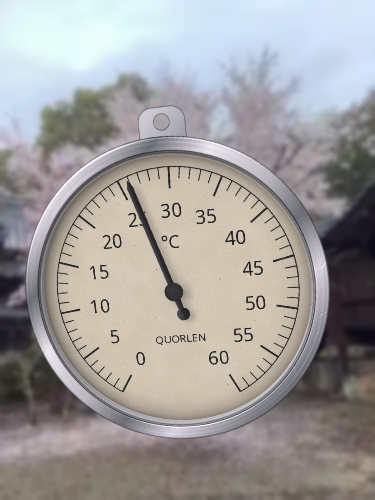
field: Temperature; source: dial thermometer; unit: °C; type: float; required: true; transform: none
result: 26 °C
